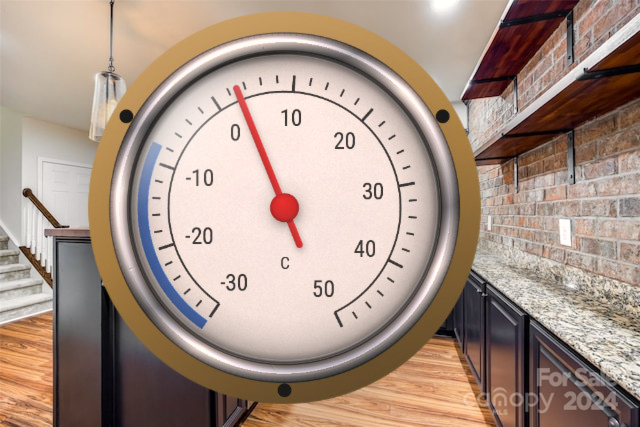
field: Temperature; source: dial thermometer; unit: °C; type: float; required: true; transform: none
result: 3 °C
